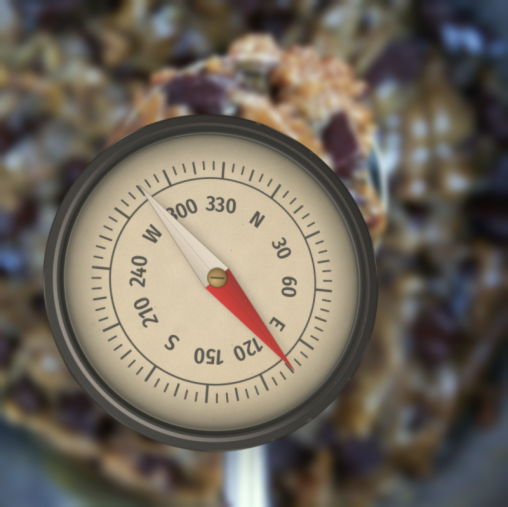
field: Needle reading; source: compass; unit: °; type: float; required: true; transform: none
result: 105 °
